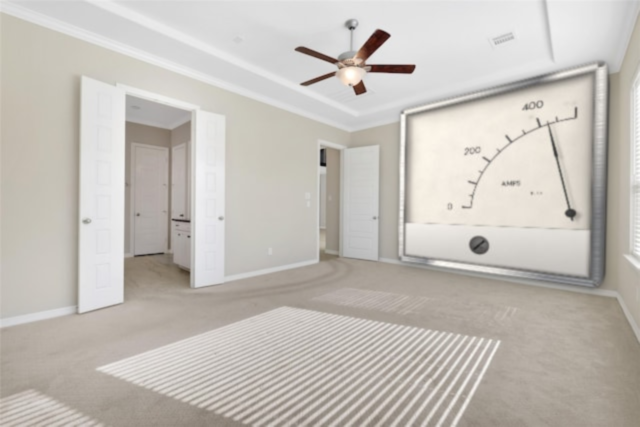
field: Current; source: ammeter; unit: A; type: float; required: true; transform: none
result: 425 A
